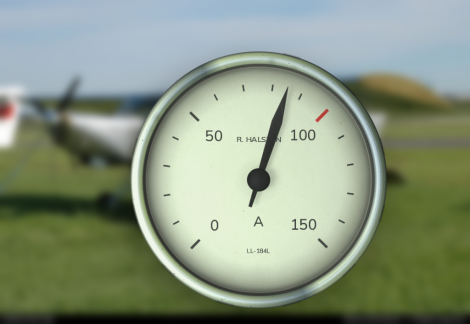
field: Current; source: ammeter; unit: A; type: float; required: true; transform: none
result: 85 A
